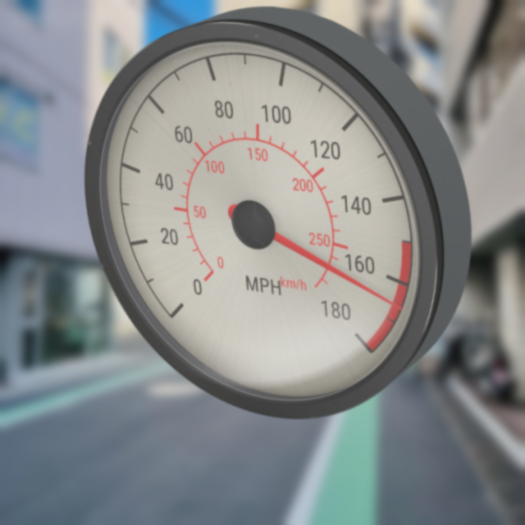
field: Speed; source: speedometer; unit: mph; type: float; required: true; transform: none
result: 165 mph
